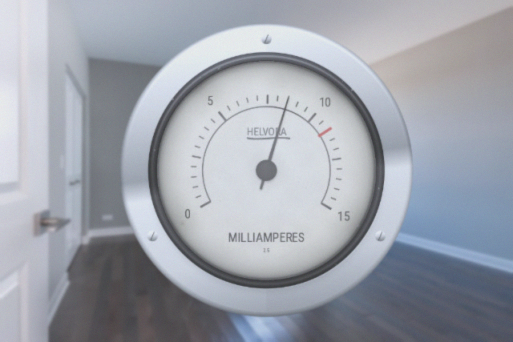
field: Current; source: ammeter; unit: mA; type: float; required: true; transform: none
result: 8.5 mA
